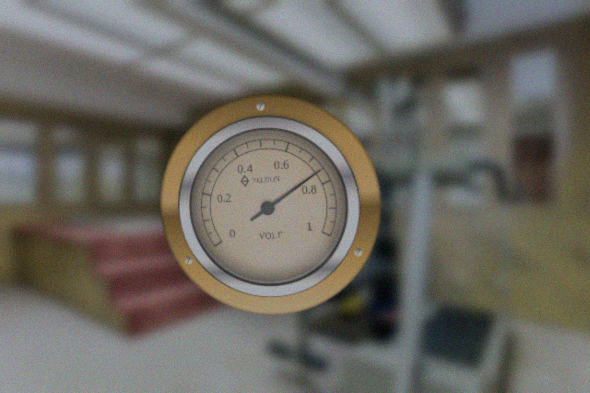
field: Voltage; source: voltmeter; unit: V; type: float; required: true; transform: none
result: 0.75 V
